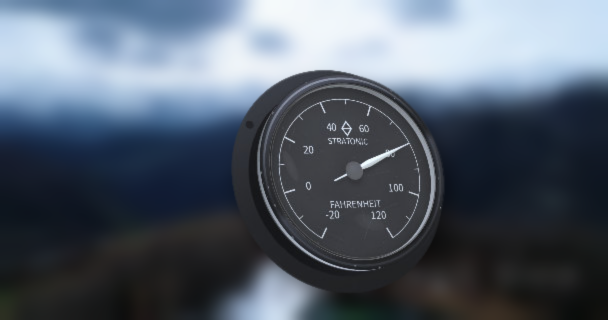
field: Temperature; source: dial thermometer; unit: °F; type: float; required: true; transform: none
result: 80 °F
